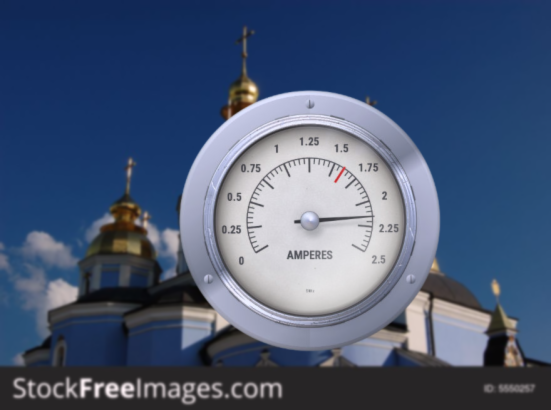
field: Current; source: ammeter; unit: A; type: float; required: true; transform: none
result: 2.15 A
